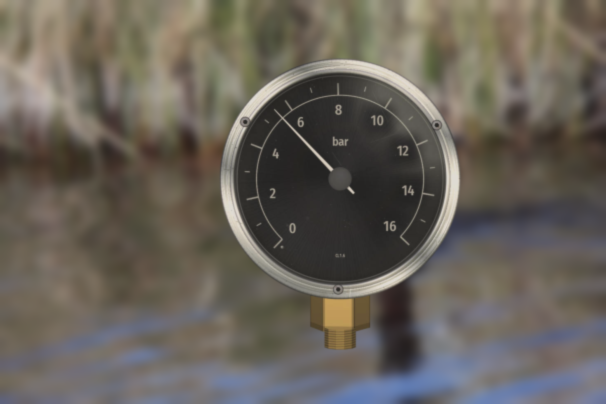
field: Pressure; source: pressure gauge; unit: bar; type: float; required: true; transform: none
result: 5.5 bar
